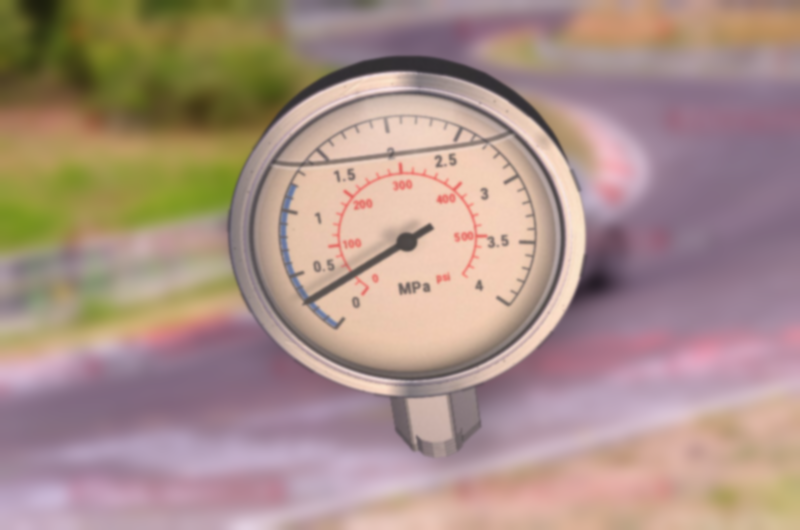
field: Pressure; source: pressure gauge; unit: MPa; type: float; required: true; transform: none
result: 0.3 MPa
